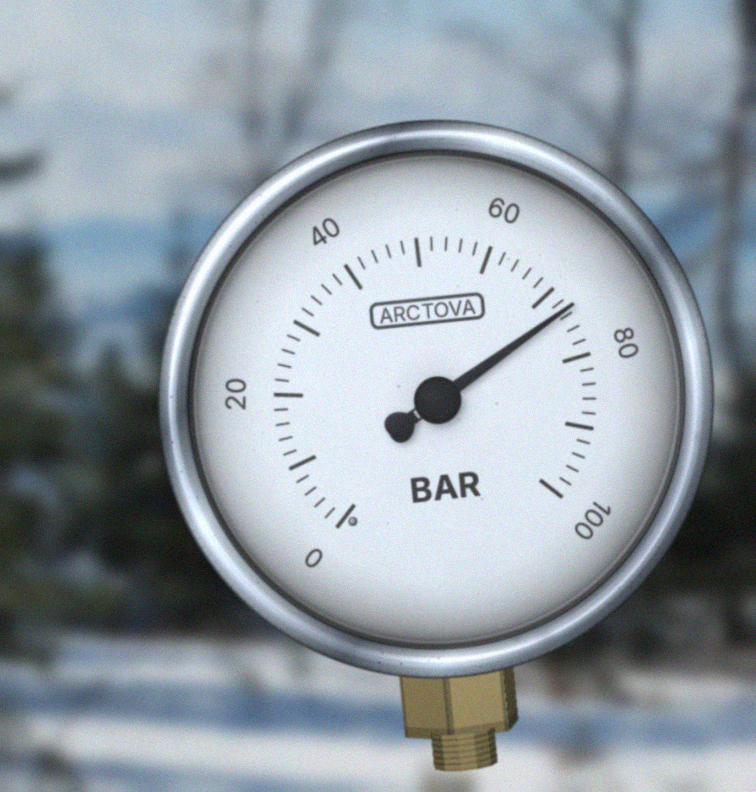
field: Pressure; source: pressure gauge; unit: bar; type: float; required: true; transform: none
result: 73 bar
